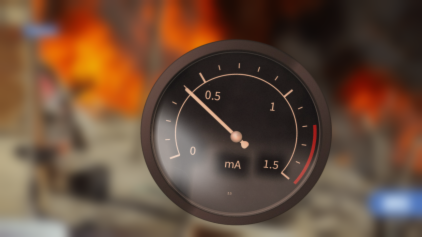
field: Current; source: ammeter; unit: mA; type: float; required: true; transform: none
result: 0.4 mA
